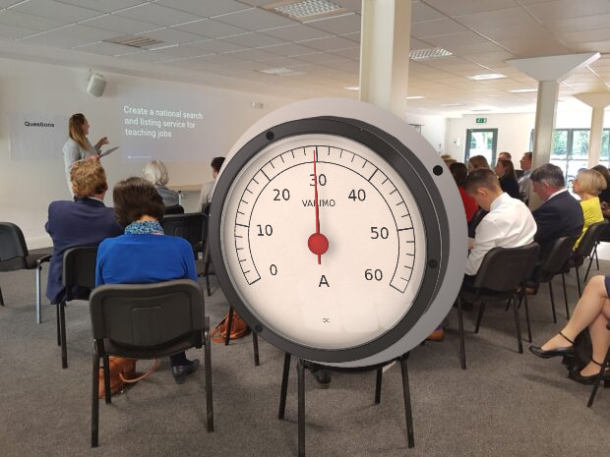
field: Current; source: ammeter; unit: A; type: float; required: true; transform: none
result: 30 A
